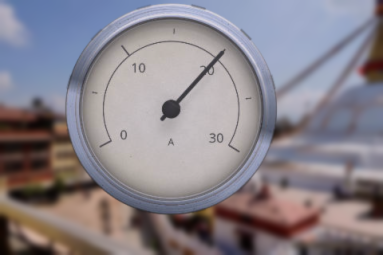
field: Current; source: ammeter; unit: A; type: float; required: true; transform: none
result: 20 A
